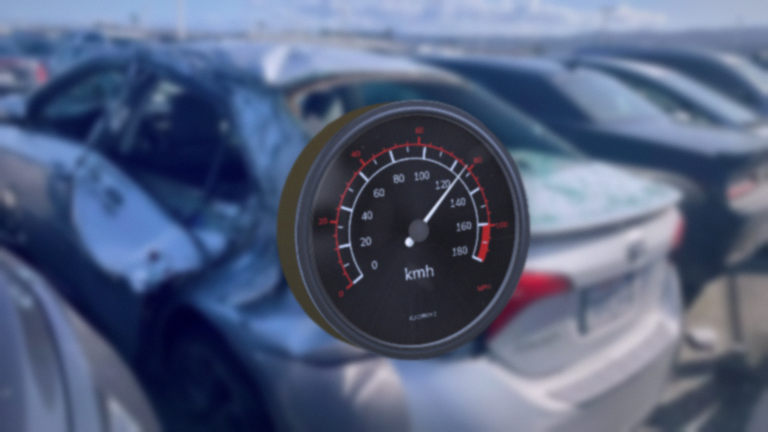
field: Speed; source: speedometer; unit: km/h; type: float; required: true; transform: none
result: 125 km/h
